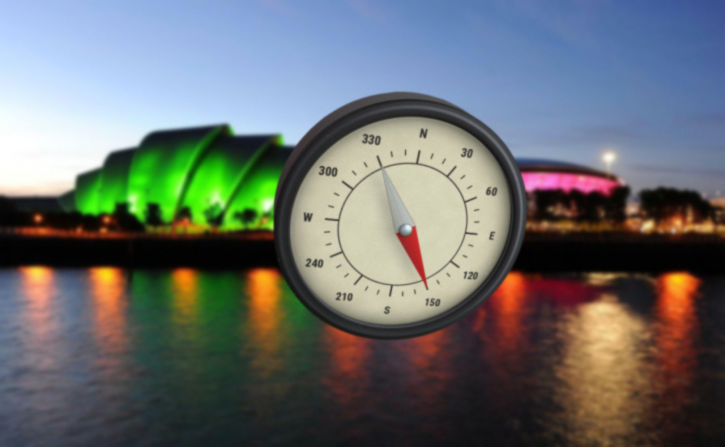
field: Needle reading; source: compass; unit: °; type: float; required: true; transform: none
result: 150 °
